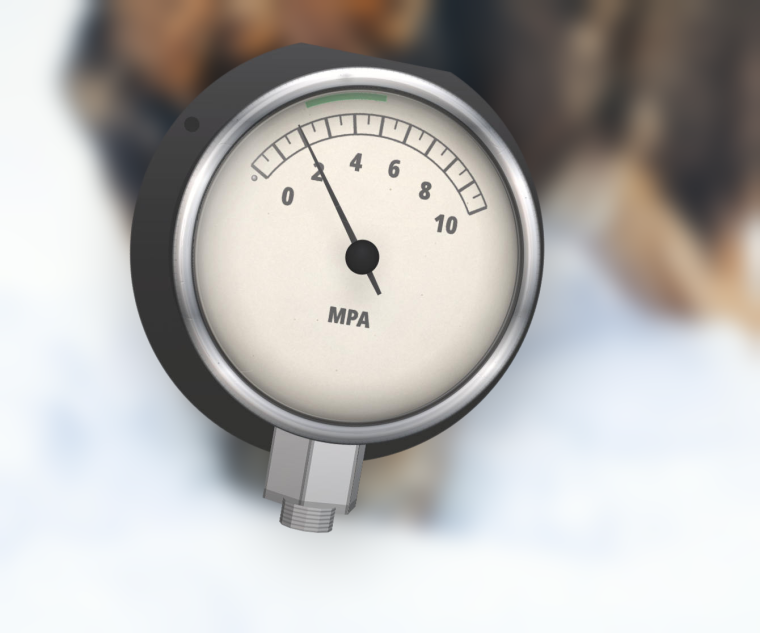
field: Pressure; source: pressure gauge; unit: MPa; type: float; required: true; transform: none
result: 2 MPa
